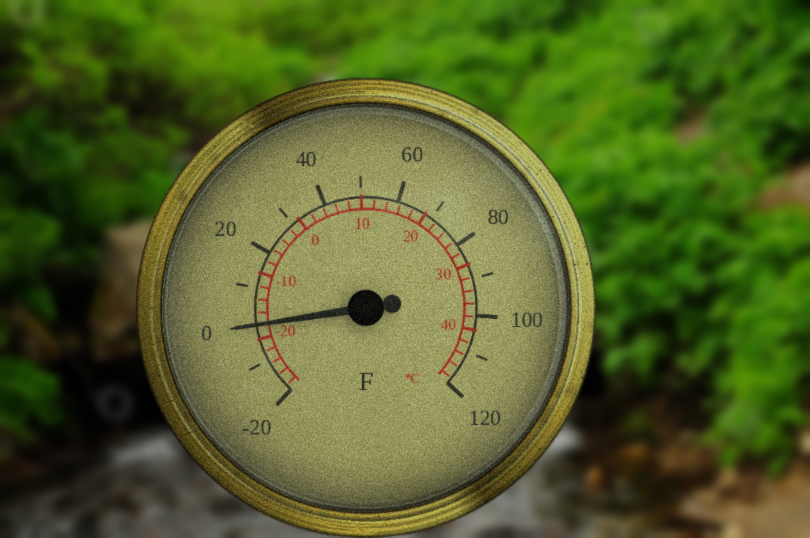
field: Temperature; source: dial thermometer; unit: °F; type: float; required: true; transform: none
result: 0 °F
